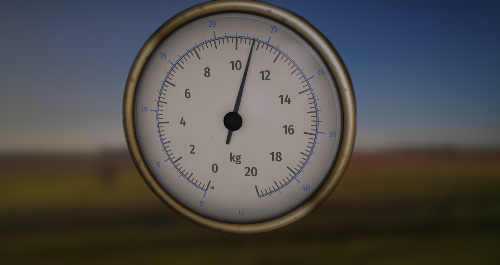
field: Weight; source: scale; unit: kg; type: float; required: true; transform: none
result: 10.8 kg
